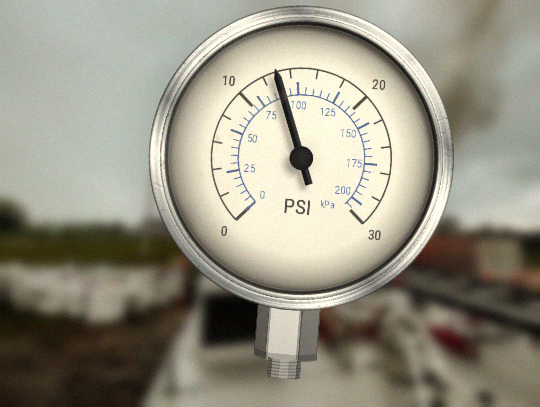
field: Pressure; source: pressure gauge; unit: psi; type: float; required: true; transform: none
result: 13 psi
